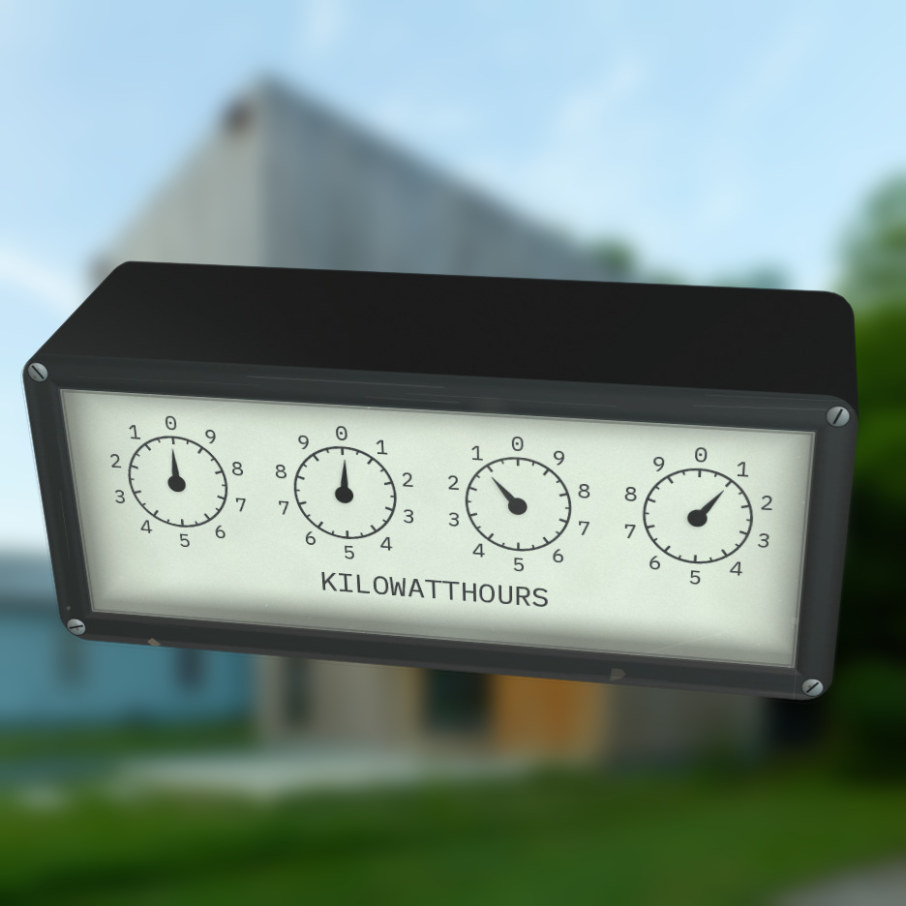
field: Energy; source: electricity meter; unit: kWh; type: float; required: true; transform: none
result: 11 kWh
